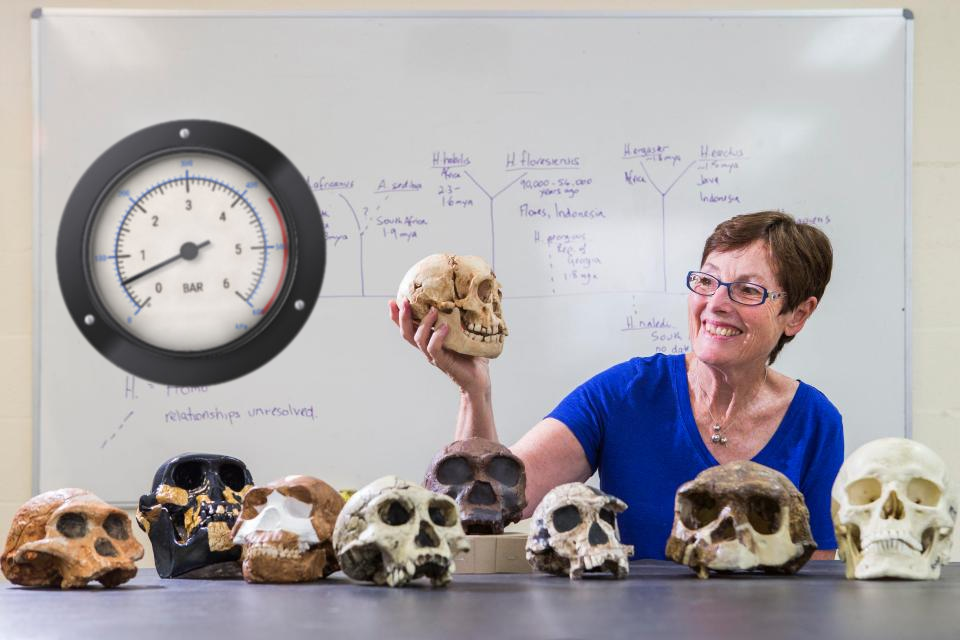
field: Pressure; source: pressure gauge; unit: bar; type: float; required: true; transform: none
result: 0.5 bar
